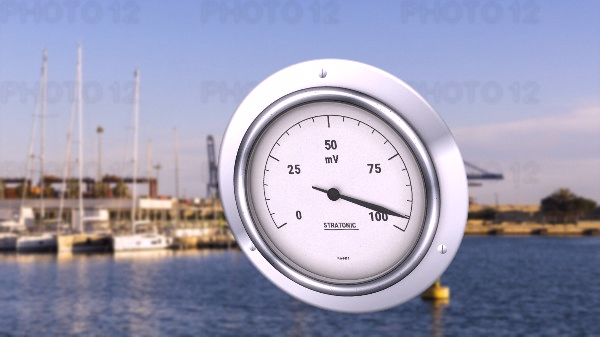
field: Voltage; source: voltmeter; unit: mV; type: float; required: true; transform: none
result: 95 mV
